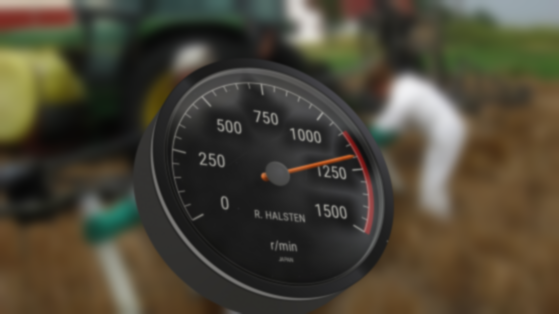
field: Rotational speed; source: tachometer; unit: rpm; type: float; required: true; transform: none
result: 1200 rpm
